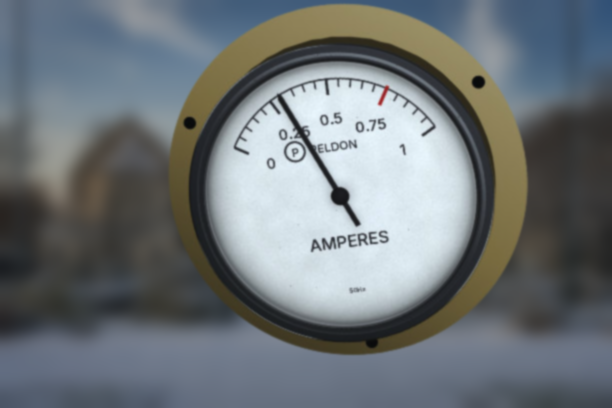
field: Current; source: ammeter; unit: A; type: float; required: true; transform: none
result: 0.3 A
